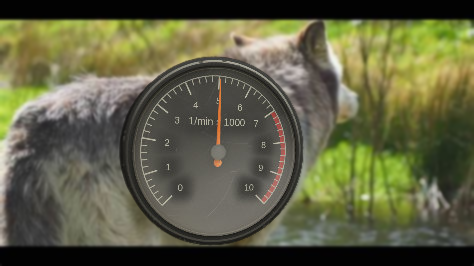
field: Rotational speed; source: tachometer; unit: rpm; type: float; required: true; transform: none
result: 5000 rpm
